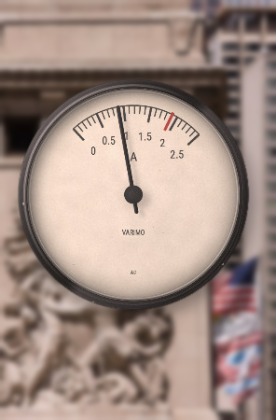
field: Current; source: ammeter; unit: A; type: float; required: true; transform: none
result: 0.9 A
